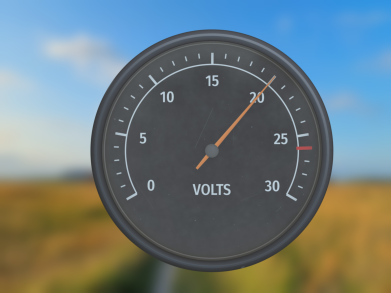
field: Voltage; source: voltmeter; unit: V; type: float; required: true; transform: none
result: 20 V
